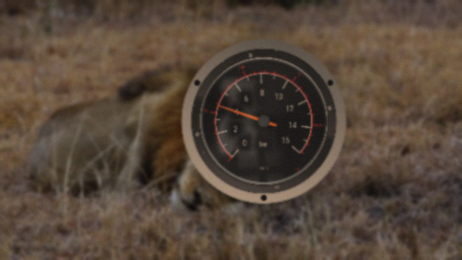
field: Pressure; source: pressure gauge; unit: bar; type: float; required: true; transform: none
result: 4 bar
